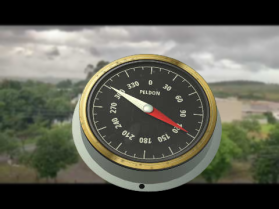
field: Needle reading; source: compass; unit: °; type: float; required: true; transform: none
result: 120 °
